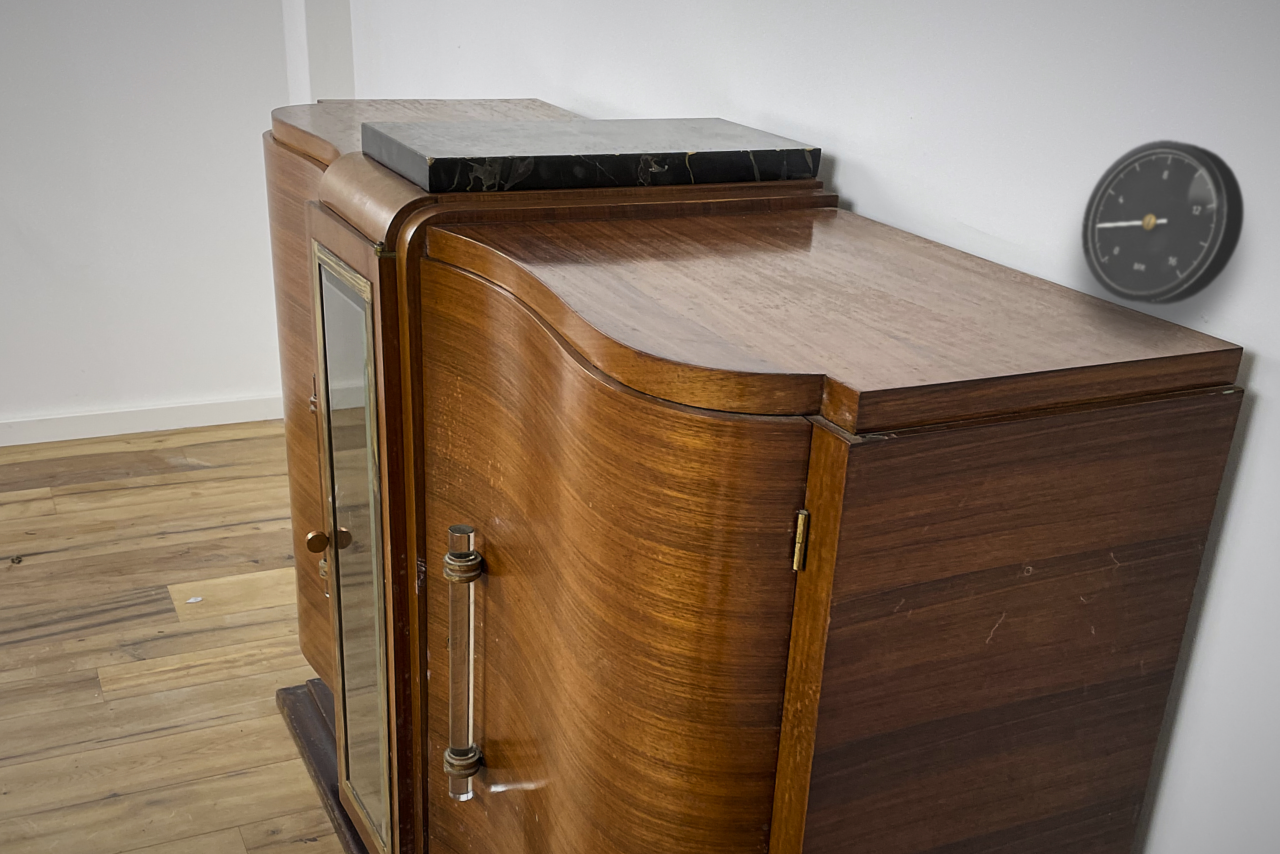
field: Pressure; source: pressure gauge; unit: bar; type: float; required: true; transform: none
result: 2 bar
